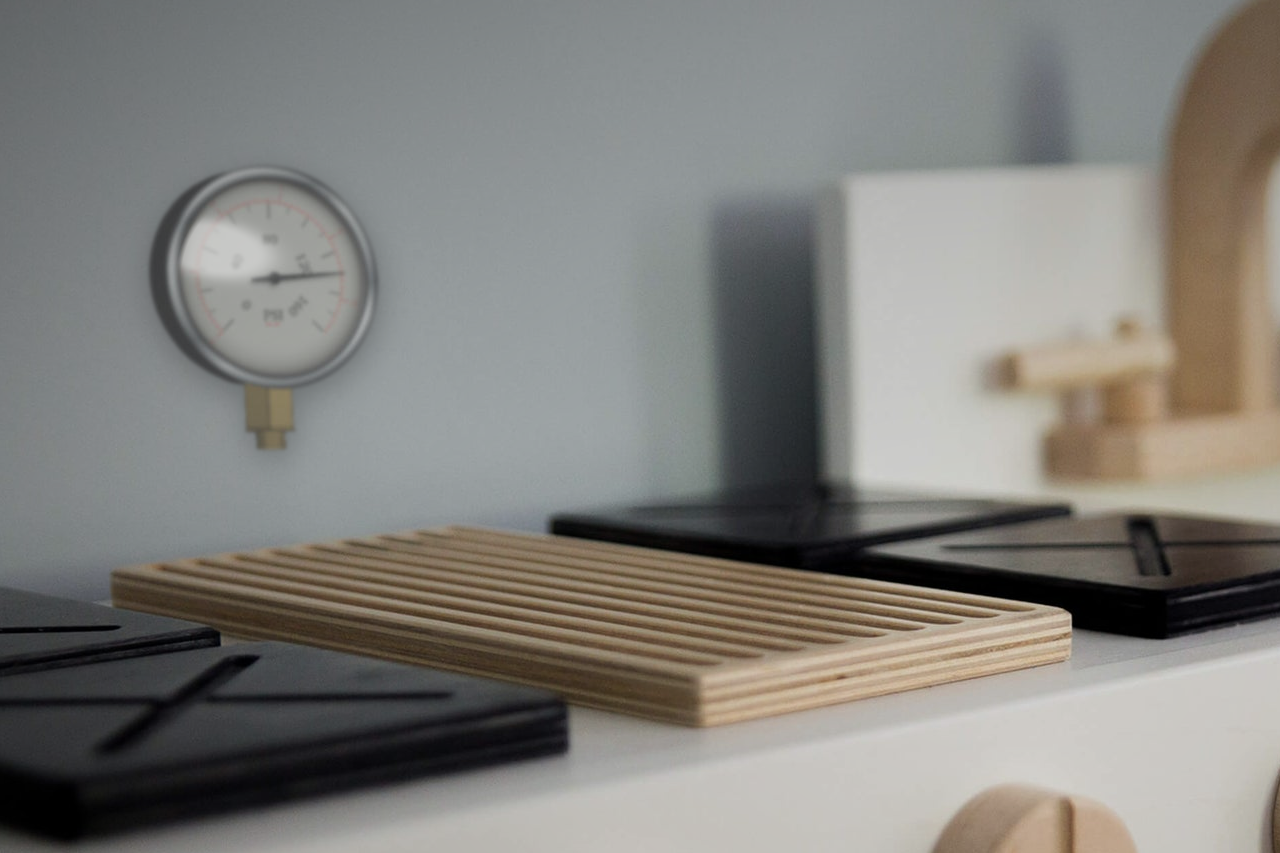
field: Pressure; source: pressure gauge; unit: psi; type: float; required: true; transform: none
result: 130 psi
